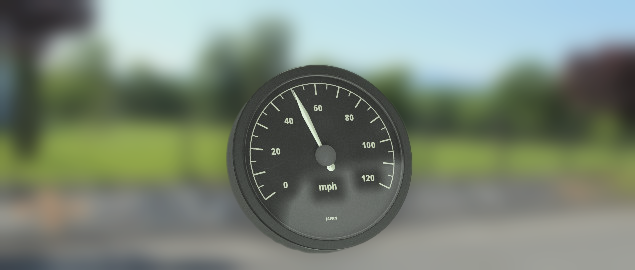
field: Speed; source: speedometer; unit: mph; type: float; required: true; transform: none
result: 50 mph
